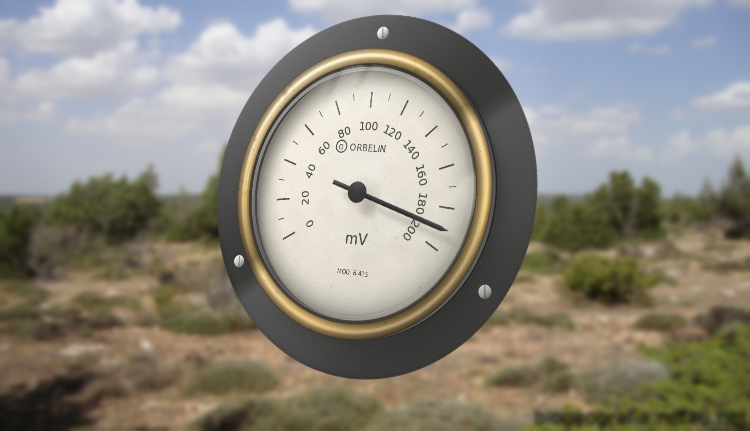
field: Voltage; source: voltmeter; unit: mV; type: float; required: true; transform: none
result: 190 mV
